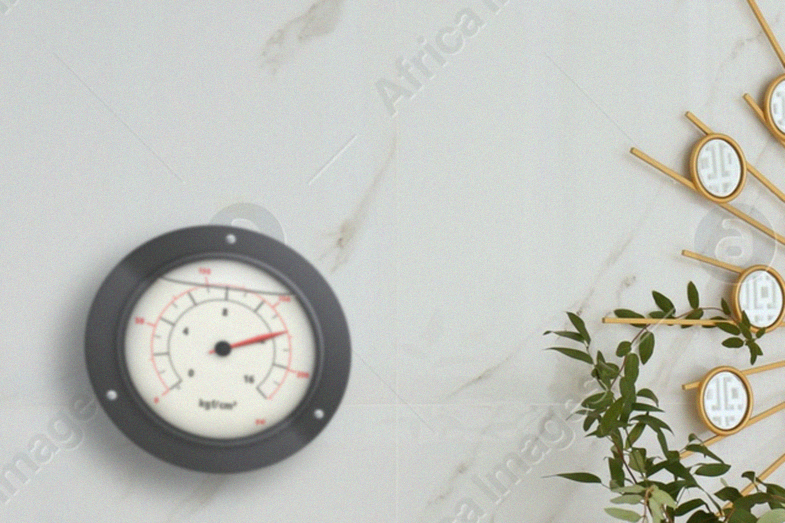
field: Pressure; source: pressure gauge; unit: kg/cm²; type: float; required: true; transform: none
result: 12 kg/cm²
